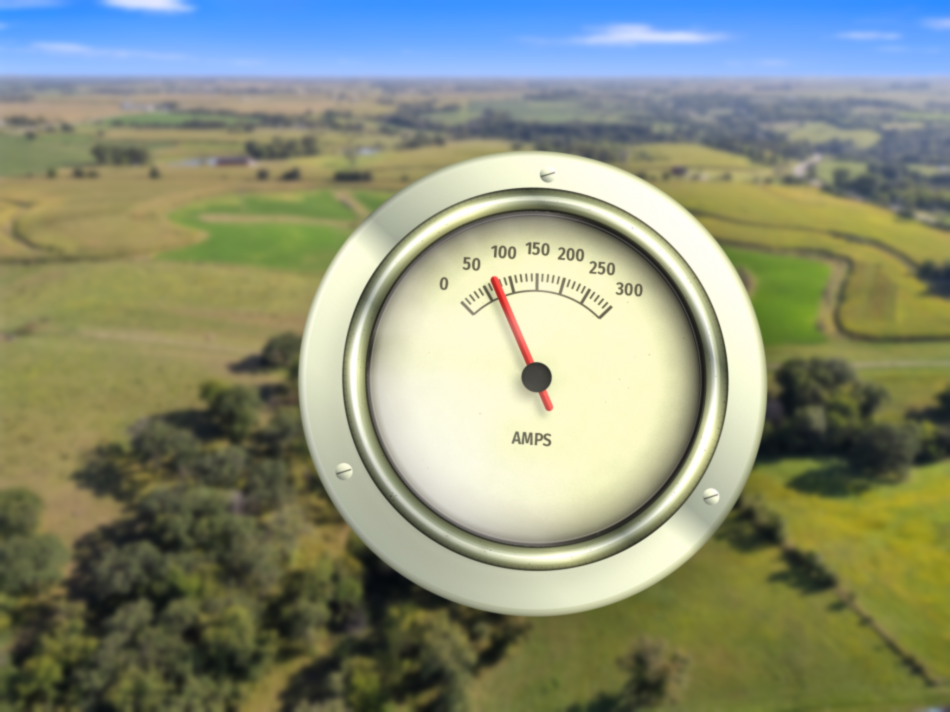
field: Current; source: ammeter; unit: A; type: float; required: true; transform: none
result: 70 A
